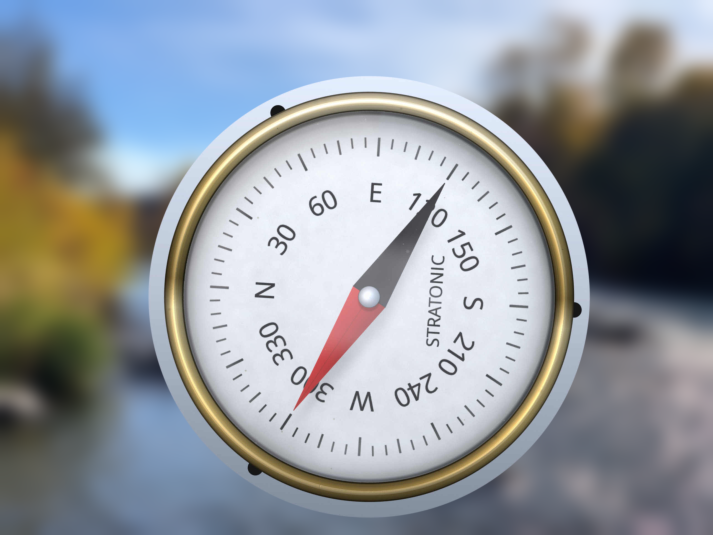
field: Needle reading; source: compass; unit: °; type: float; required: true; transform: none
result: 300 °
